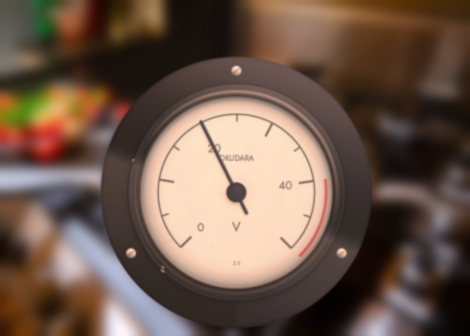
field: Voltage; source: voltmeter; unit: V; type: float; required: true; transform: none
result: 20 V
